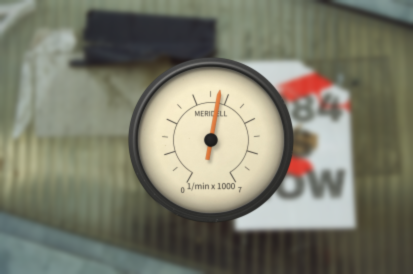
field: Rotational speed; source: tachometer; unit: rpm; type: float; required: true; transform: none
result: 3750 rpm
